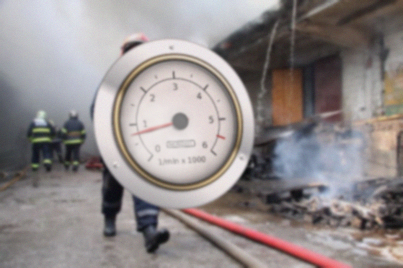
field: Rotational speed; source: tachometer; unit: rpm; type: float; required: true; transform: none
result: 750 rpm
